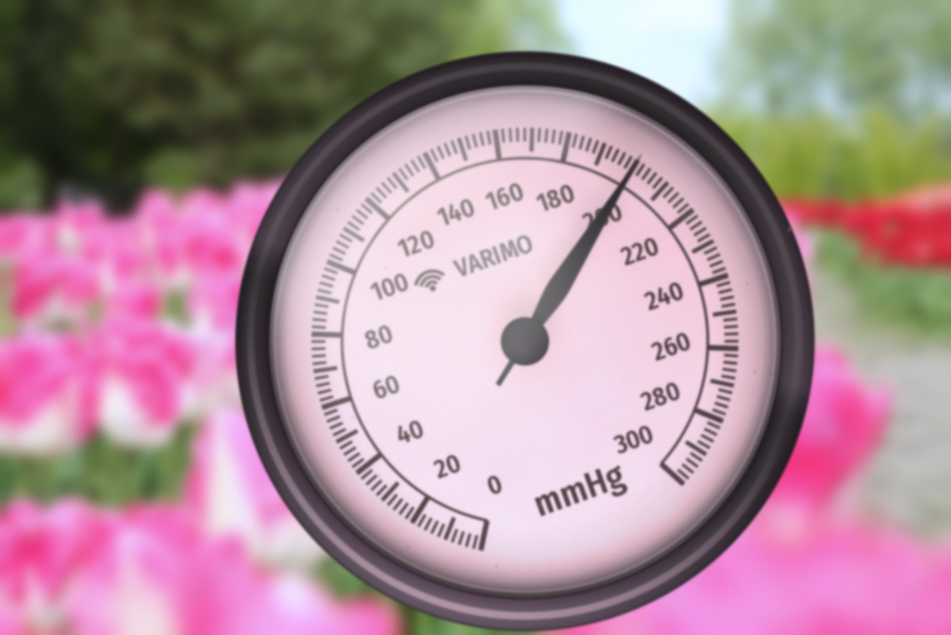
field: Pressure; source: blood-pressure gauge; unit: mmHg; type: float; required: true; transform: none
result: 200 mmHg
